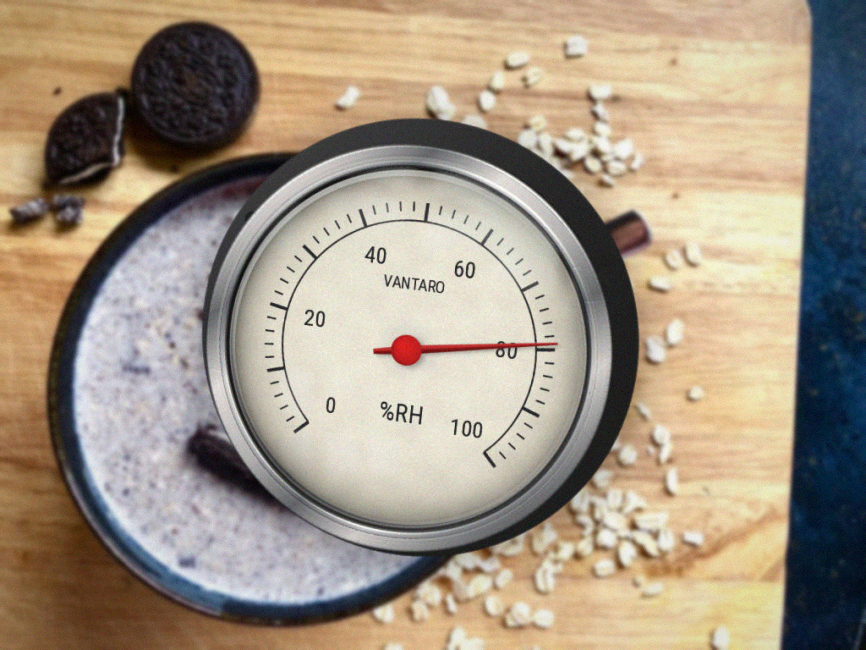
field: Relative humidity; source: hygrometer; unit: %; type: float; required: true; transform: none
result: 79 %
